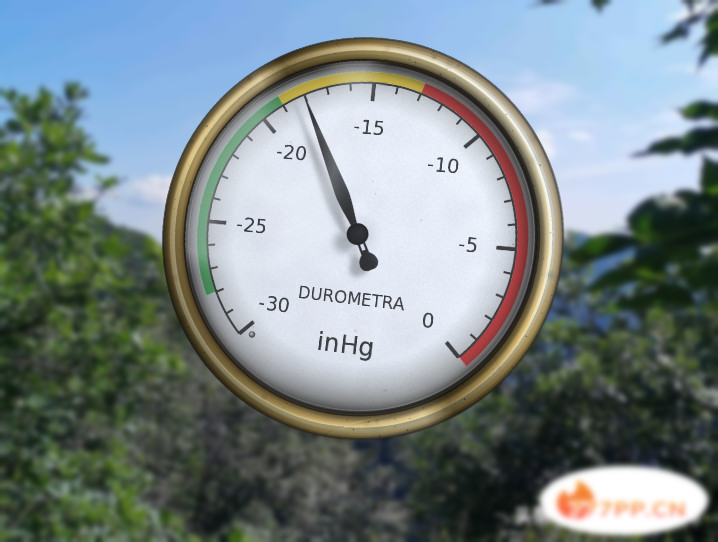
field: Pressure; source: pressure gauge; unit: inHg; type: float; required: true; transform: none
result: -18 inHg
